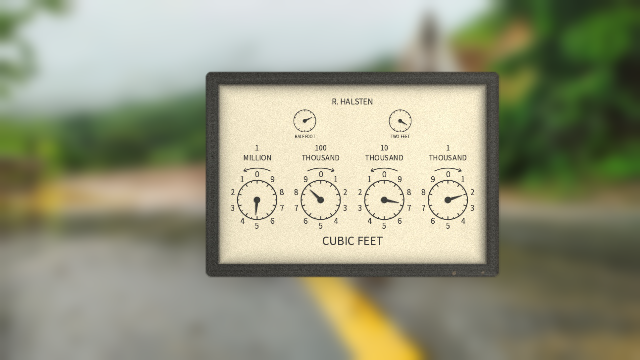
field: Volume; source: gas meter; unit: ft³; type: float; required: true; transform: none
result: 487200 ft³
